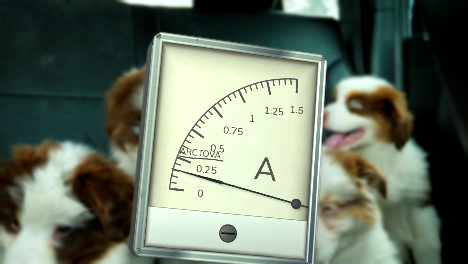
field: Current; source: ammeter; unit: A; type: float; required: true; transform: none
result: 0.15 A
